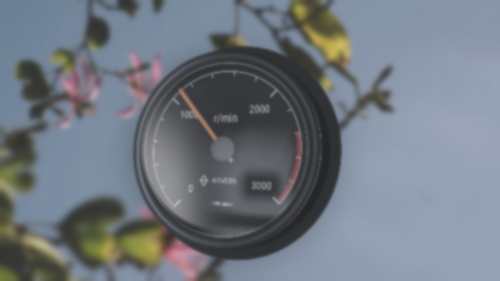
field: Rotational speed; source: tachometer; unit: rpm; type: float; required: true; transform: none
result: 1100 rpm
